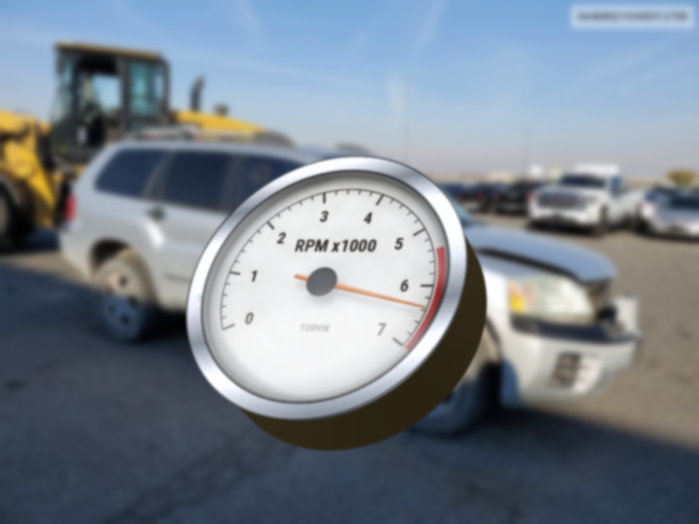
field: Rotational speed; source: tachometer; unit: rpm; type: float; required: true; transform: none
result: 6400 rpm
